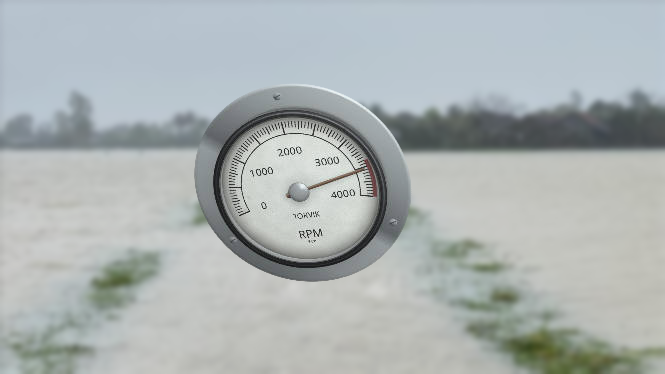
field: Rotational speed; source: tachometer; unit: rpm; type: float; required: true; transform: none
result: 3500 rpm
